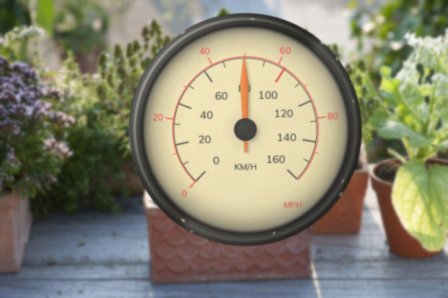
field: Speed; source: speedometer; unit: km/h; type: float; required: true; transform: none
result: 80 km/h
